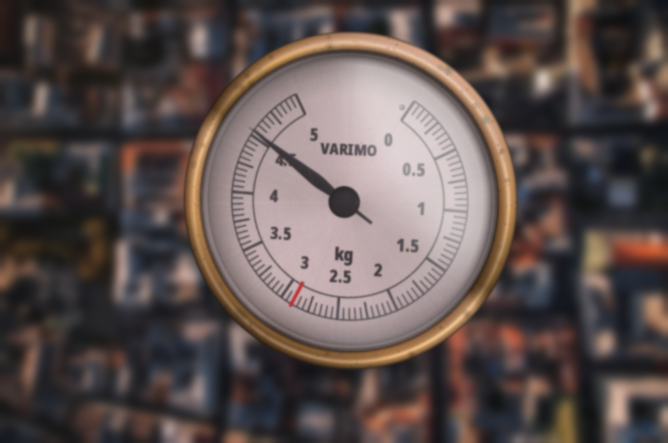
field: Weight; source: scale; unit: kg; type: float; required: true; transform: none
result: 4.55 kg
